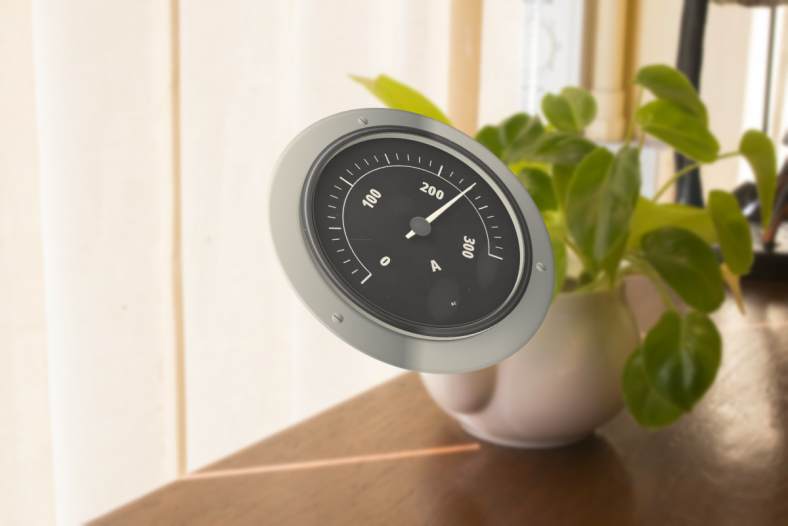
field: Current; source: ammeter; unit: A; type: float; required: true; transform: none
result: 230 A
